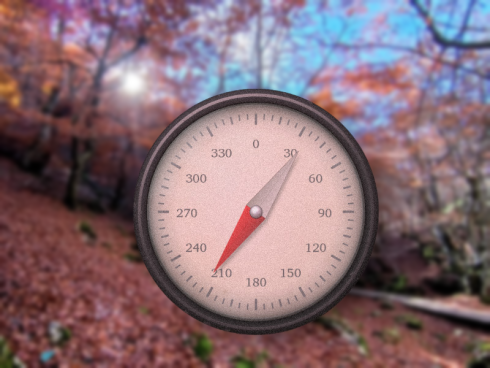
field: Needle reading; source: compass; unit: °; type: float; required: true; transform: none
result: 215 °
